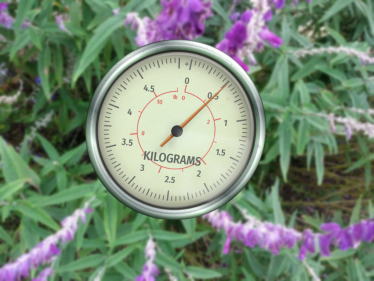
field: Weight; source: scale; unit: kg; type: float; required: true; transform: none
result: 0.5 kg
